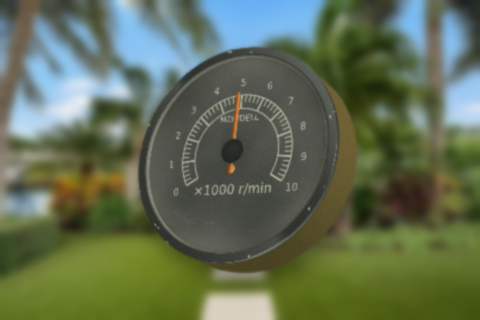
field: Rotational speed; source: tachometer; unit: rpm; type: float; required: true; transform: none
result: 5000 rpm
